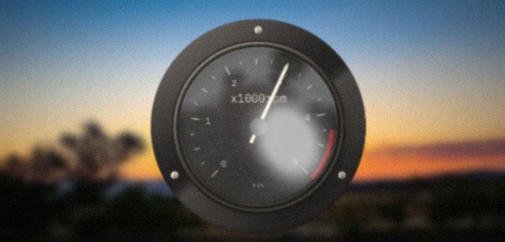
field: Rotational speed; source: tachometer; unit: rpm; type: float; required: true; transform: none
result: 3000 rpm
